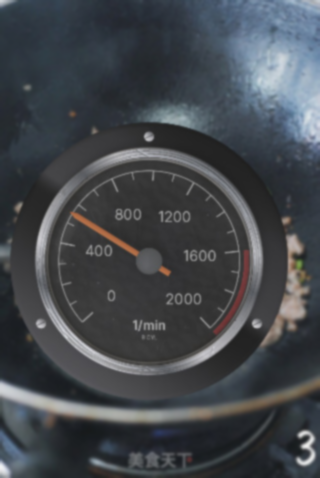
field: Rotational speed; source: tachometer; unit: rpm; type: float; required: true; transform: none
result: 550 rpm
